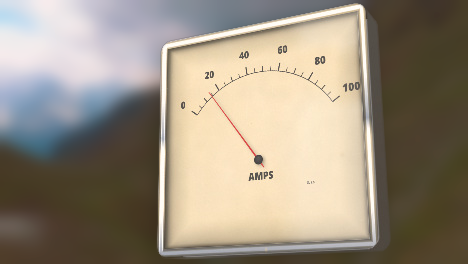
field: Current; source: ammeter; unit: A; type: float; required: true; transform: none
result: 15 A
